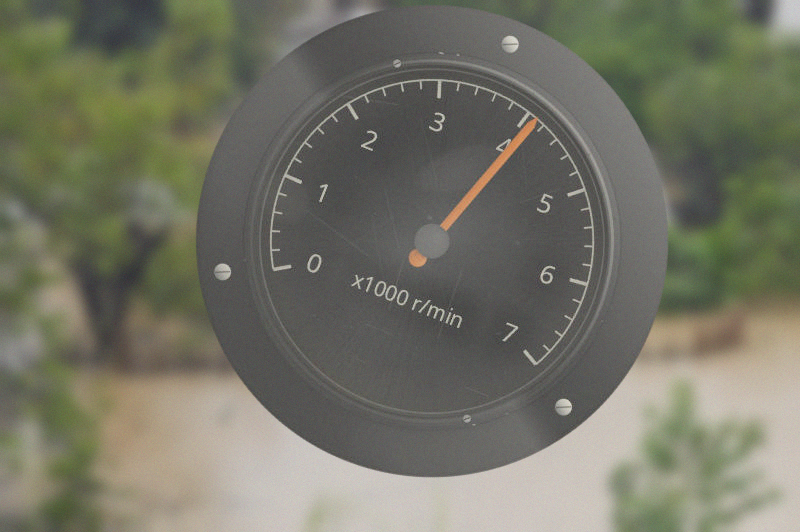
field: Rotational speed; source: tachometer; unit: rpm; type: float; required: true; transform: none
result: 4100 rpm
